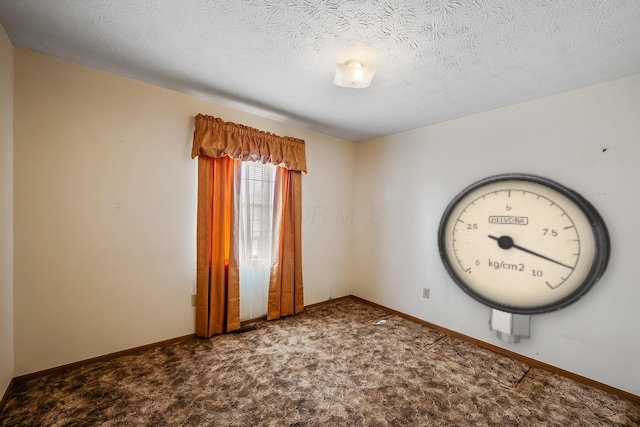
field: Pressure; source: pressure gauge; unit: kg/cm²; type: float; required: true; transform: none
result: 9 kg/cm²
